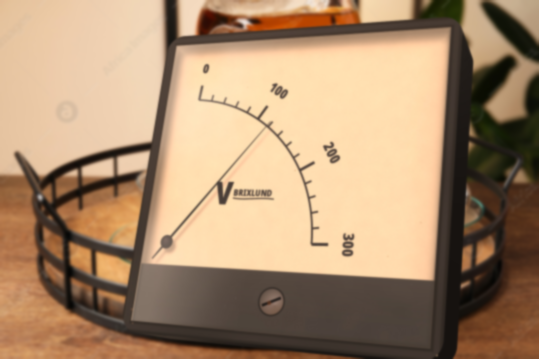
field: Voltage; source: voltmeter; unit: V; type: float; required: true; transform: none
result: 120 V
